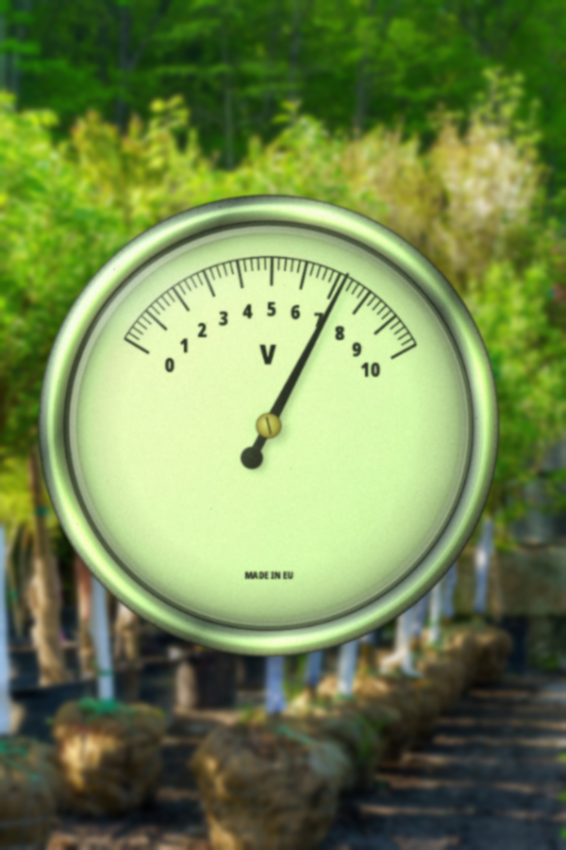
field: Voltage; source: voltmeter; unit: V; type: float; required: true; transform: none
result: 7.2 V
